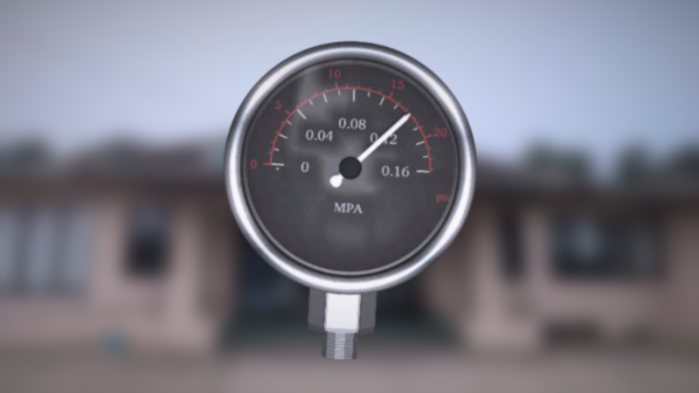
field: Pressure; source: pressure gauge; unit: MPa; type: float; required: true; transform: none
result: 0.12 MPa
